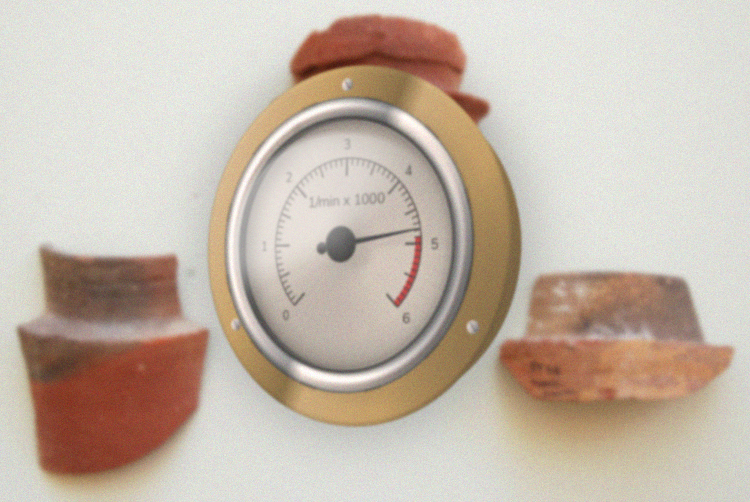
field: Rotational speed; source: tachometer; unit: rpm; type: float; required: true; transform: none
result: 4800 rpm
